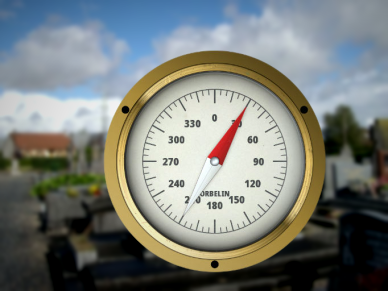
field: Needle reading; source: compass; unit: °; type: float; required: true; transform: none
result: 30 °
